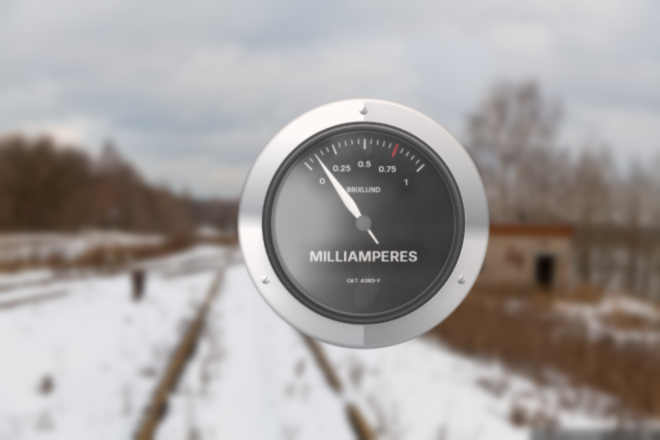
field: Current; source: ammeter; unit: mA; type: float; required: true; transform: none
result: 0.1 mA
